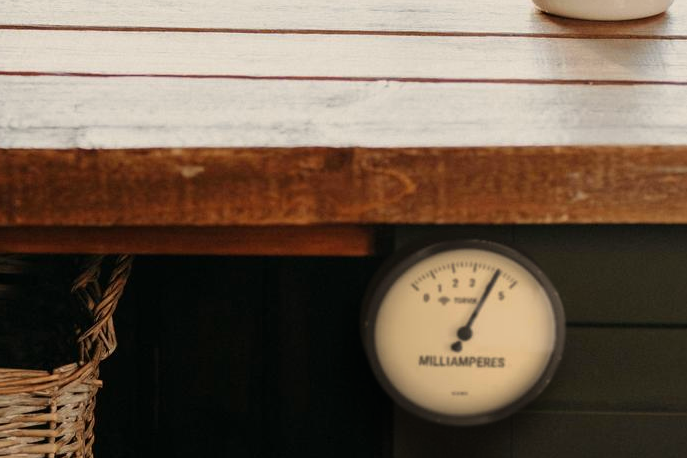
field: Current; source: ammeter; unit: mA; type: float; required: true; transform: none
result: 4 mA
